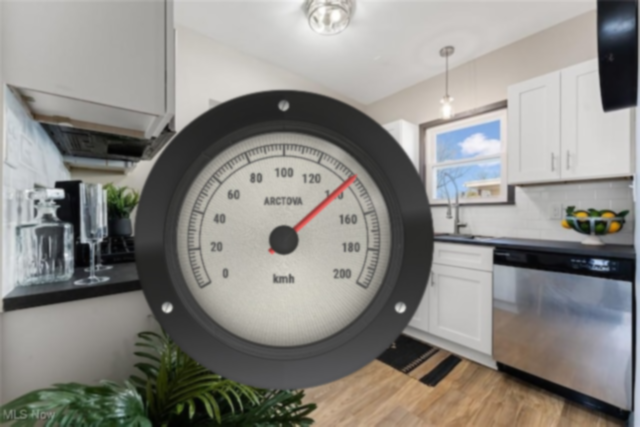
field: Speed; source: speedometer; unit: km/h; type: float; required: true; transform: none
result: 140 km/h
